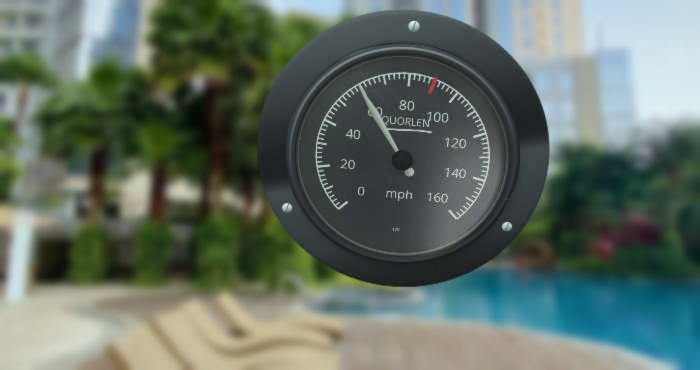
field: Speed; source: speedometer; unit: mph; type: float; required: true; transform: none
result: 60 mph
